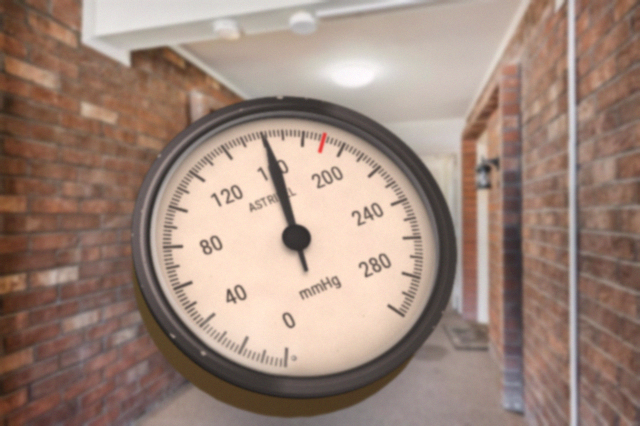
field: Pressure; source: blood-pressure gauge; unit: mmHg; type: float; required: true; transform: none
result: 160 mmHg
